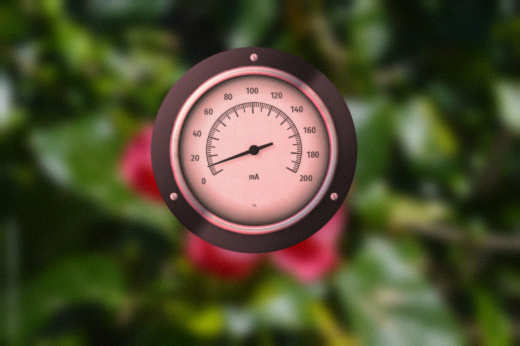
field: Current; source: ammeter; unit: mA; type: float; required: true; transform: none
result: 10 mA
